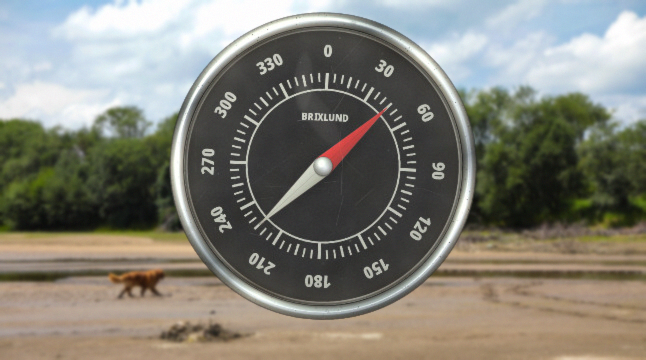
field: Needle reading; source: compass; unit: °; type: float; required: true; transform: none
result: 45 °
